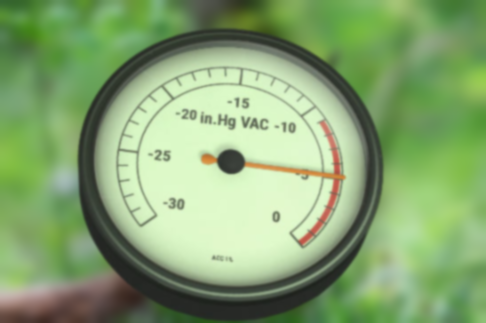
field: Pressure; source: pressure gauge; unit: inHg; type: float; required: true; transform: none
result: -5 inHg
